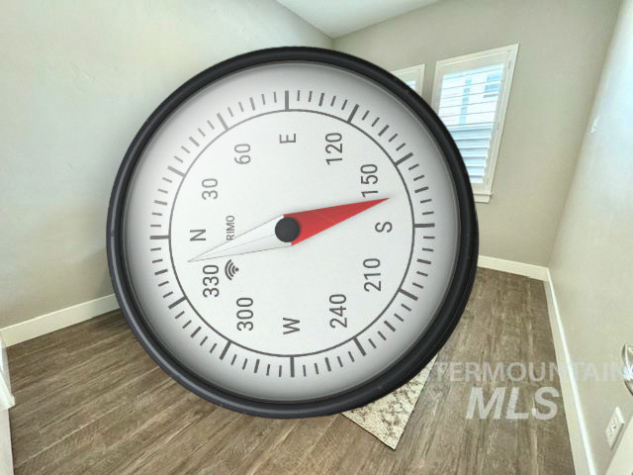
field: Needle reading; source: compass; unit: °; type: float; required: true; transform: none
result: 165 °
